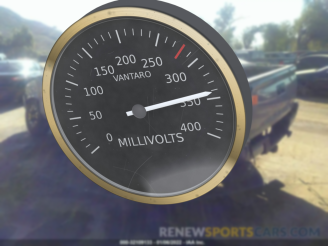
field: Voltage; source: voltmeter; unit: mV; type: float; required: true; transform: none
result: 340 mV
